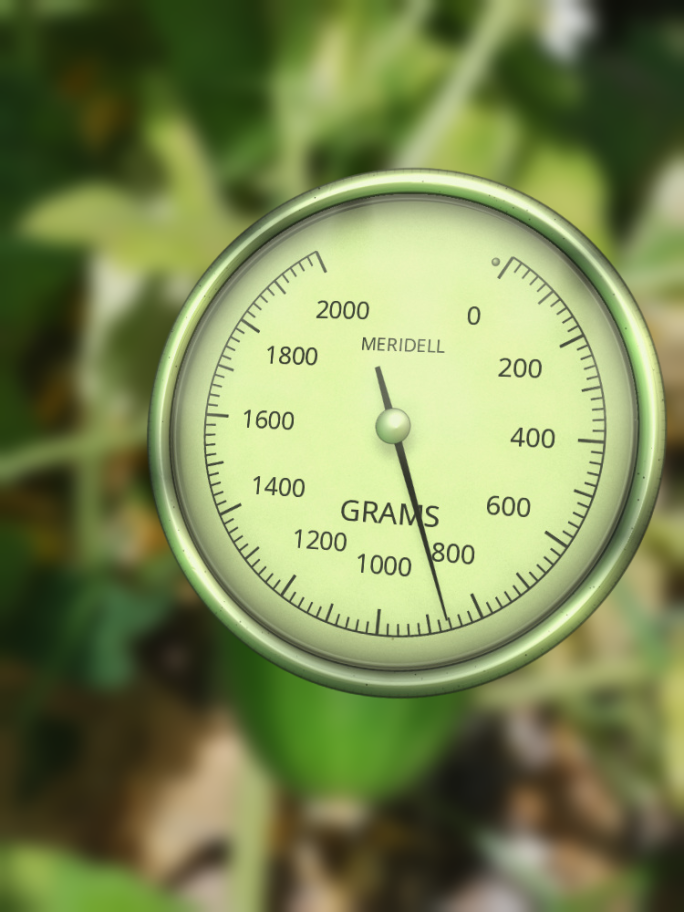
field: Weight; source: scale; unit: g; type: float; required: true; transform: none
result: 860 g
